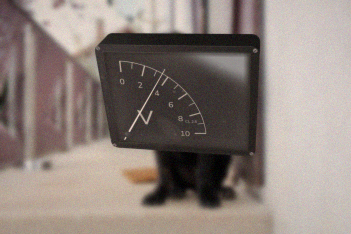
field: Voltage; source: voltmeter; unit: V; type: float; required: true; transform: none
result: 3.5 V
